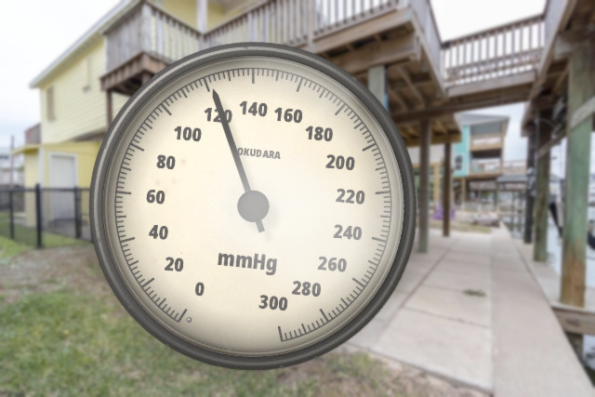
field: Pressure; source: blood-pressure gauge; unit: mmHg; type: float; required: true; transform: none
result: 122 mmHg
